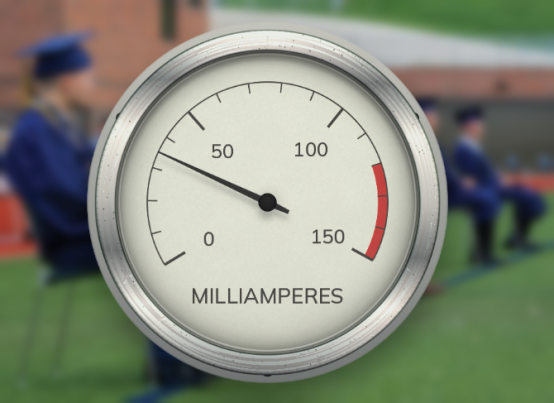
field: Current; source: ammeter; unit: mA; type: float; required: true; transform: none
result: 35 mA
